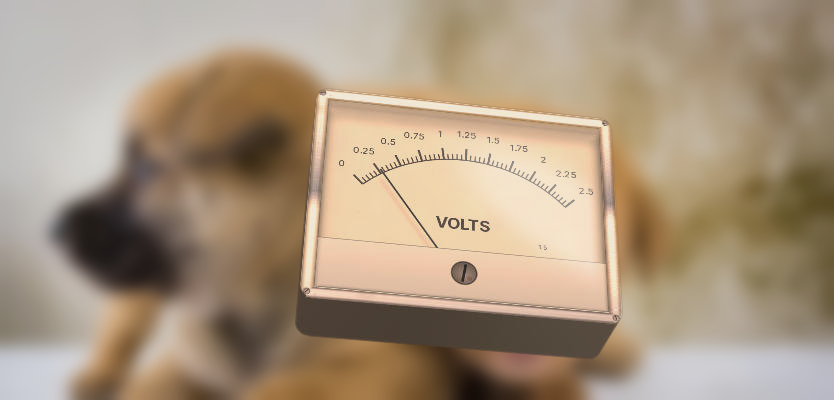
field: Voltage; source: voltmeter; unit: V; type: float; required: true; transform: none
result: 0.25 V
